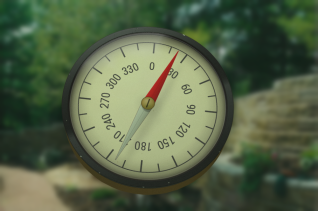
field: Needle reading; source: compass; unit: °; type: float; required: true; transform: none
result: 22.5 °
